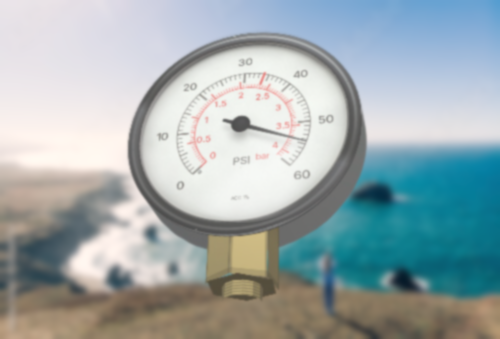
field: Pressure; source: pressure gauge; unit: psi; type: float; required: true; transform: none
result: 55 psi
